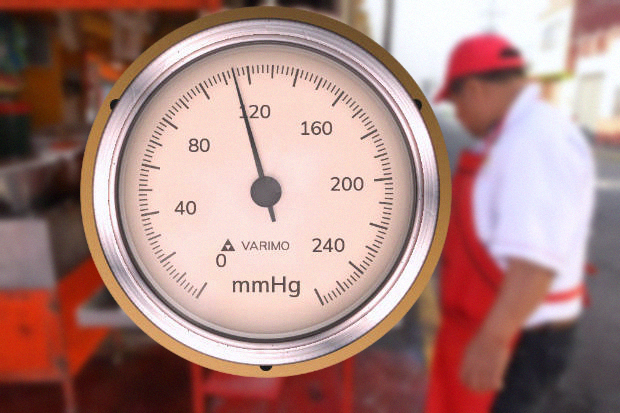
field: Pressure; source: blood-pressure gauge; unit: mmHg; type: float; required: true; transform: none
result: 114 mmHg
